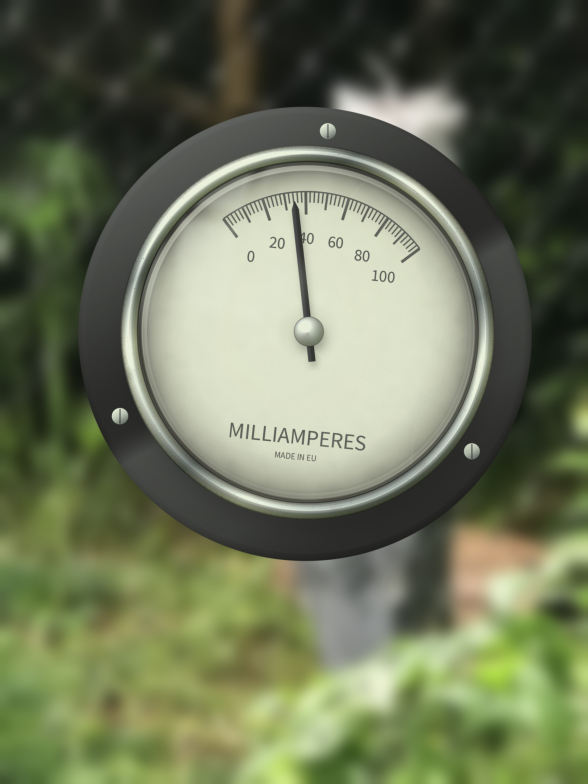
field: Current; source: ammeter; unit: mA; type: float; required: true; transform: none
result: 34 mA
